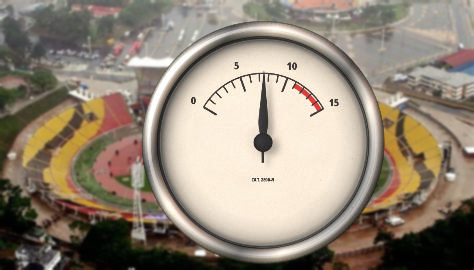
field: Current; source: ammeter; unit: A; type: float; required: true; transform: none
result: 7.5 A
